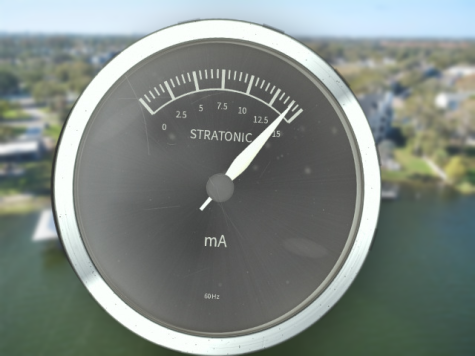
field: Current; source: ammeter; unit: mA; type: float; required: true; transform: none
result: 14 mA
